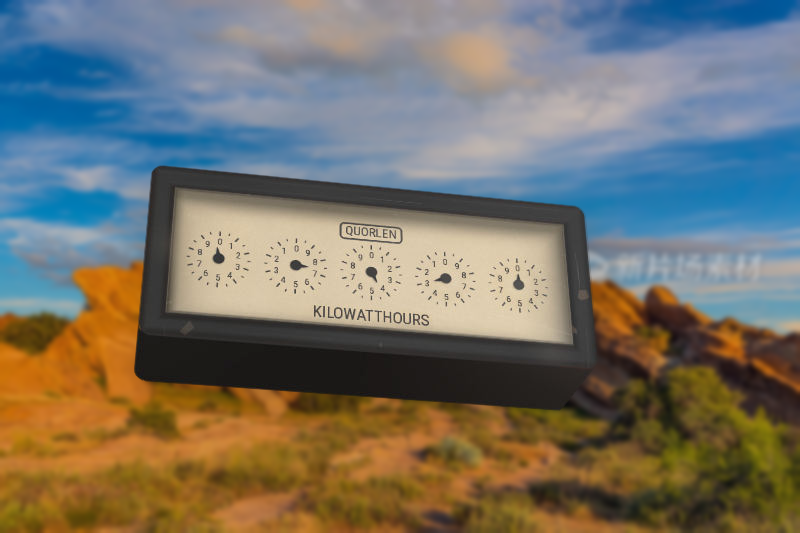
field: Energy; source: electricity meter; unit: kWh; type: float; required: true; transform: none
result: 97430 kWh
